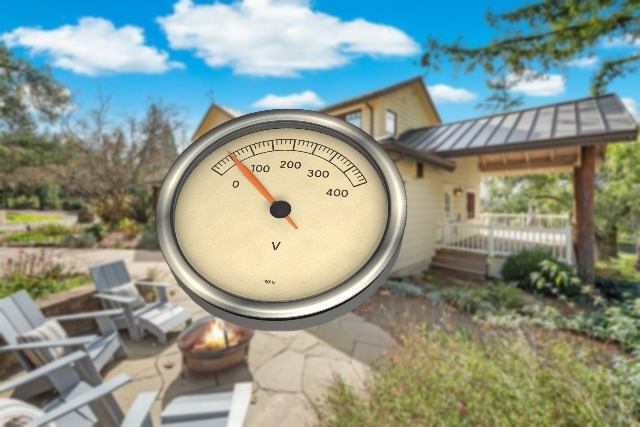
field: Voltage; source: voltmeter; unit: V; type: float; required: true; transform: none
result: 50 V
